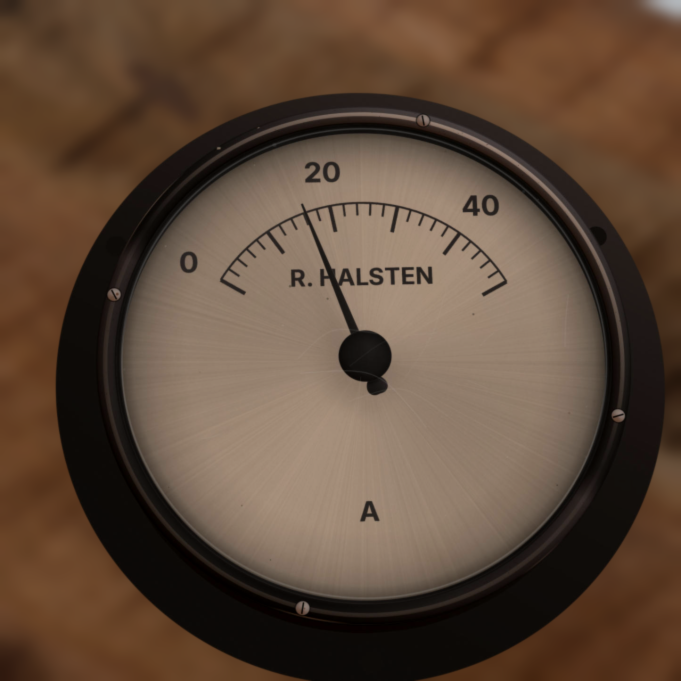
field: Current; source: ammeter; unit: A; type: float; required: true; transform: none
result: 16 A
